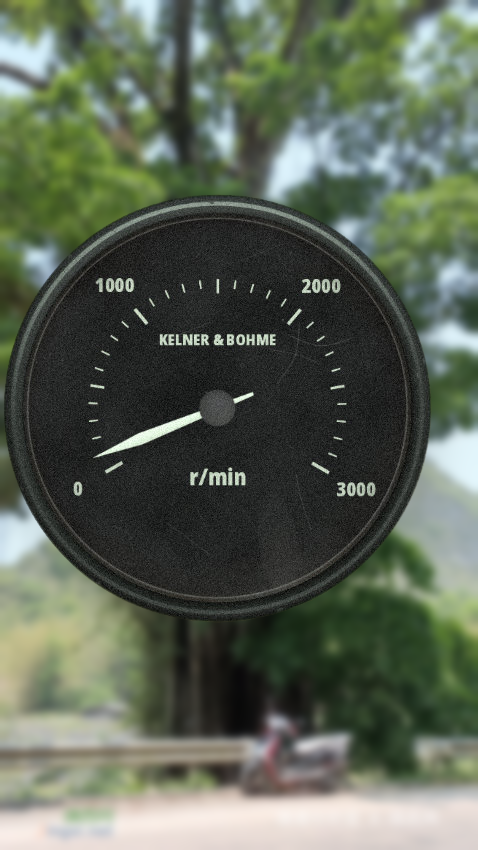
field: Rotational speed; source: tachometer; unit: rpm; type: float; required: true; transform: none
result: 100 rpm
